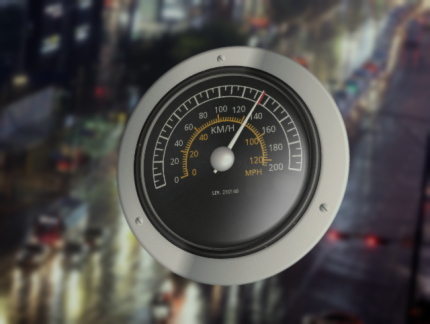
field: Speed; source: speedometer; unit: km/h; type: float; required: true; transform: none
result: 135 km/h
